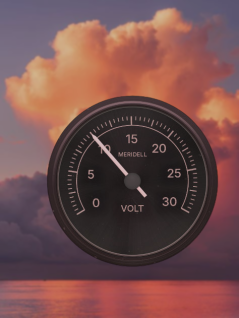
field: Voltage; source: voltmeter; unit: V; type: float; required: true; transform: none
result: 10 V
